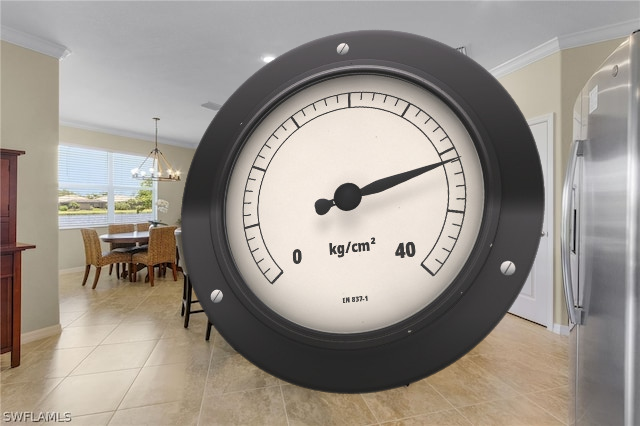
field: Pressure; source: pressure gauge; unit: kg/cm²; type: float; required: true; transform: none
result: 31 kg/cm²
